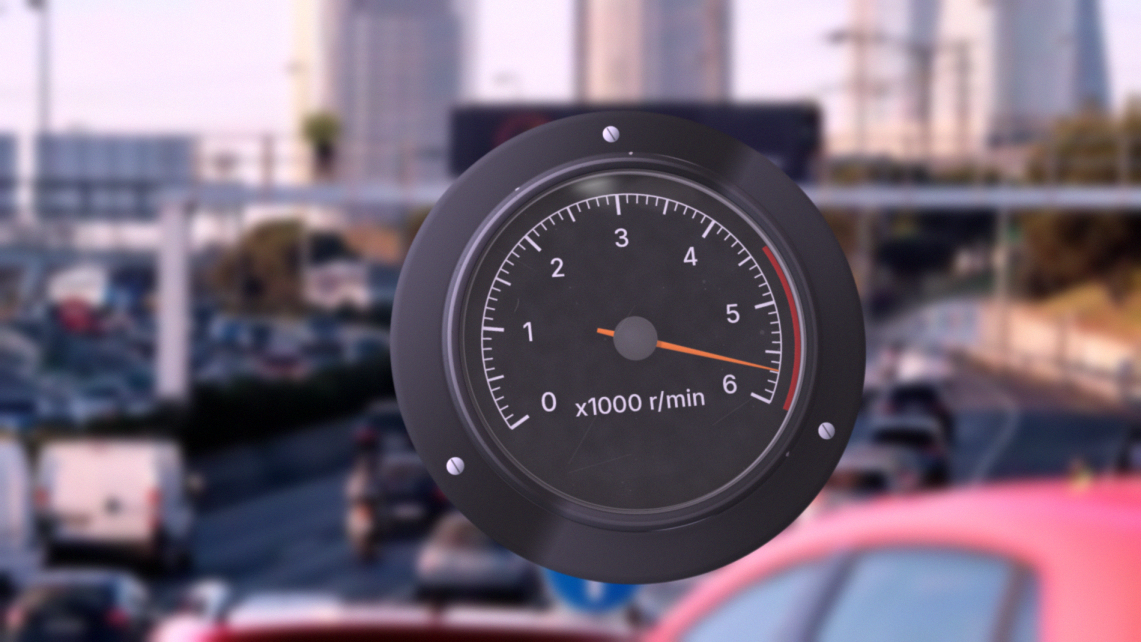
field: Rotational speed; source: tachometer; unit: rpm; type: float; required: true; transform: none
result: 5700 rpm
